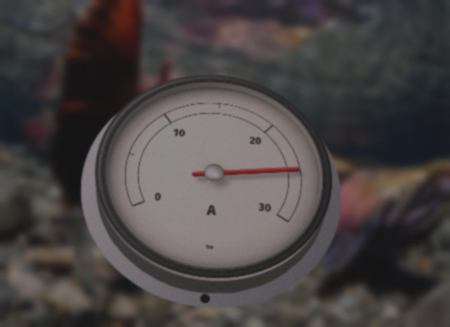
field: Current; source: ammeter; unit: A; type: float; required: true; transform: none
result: 25 A
